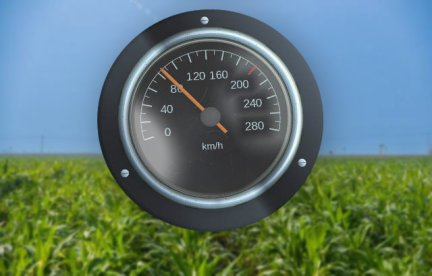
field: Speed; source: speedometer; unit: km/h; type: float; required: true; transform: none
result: 85 km/h
